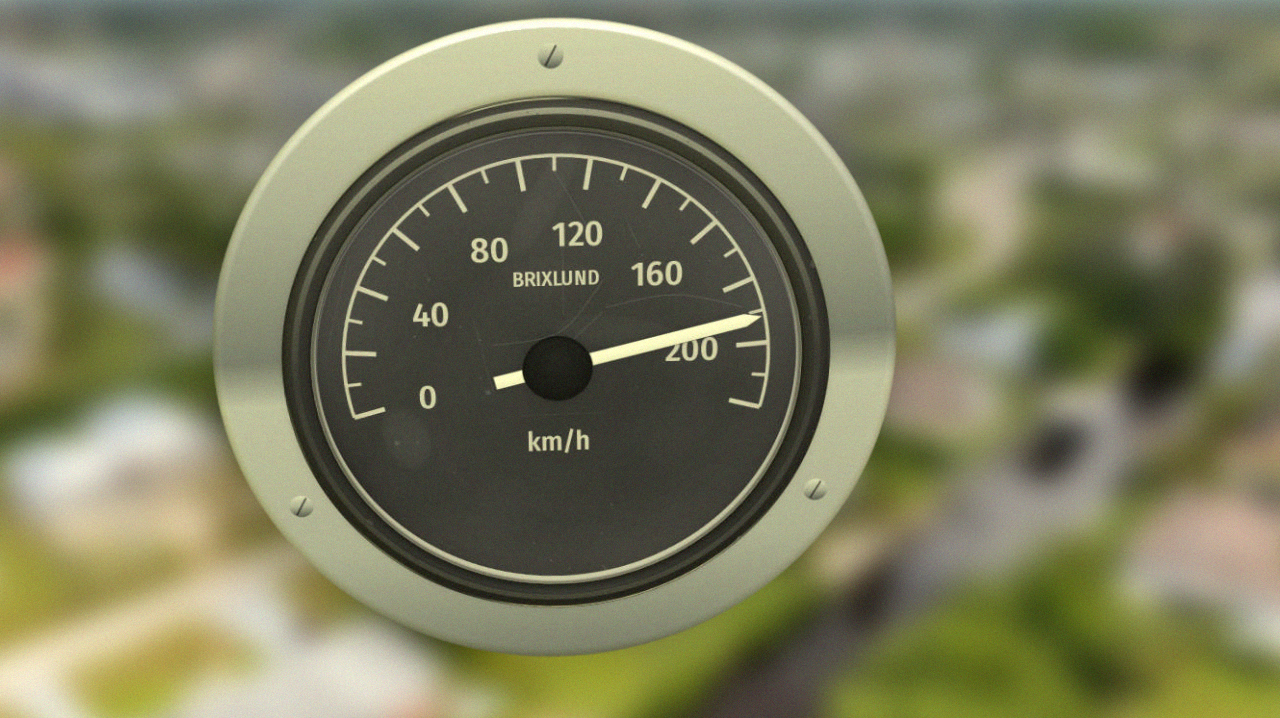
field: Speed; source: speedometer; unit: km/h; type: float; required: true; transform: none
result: 190 km/h
